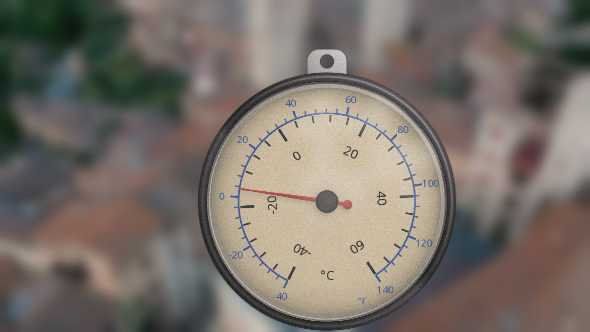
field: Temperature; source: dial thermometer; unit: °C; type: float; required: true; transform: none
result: -16 °C
